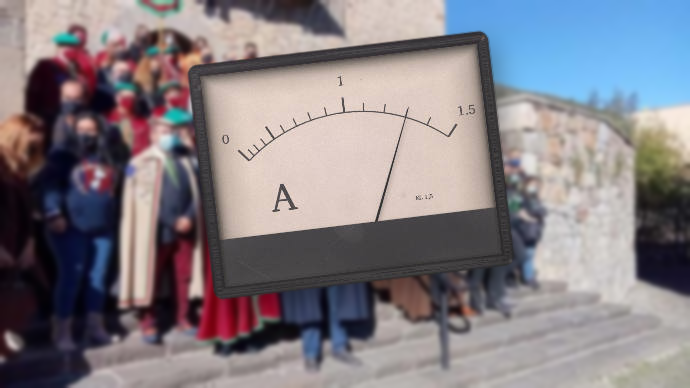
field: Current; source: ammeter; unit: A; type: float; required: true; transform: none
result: 1.3 A
